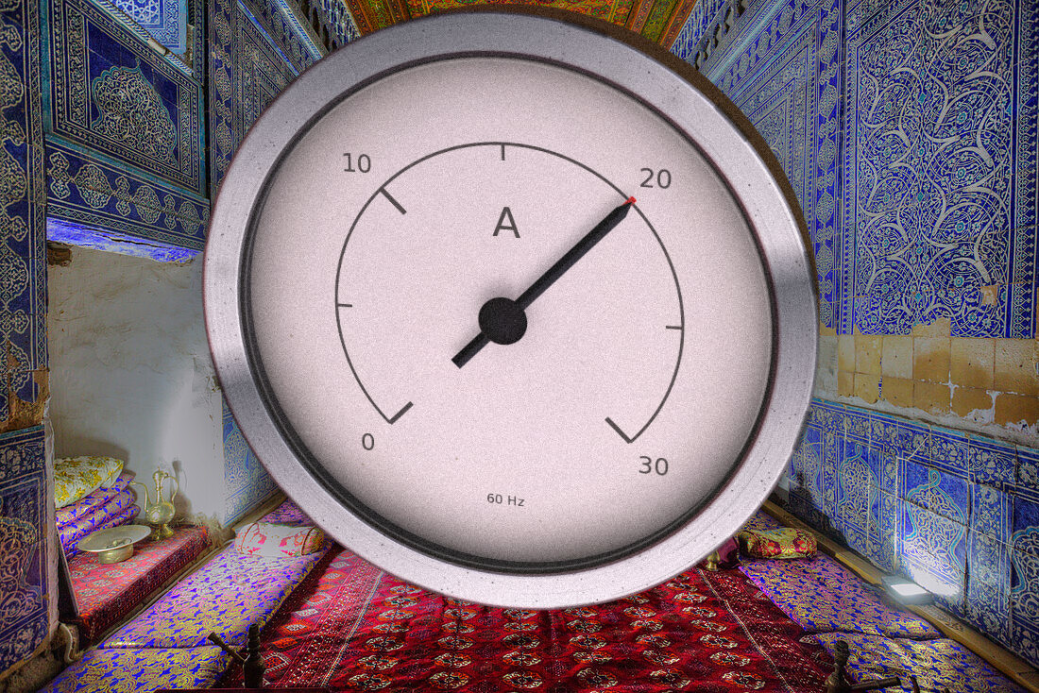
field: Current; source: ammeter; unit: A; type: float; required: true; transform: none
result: 20 A
